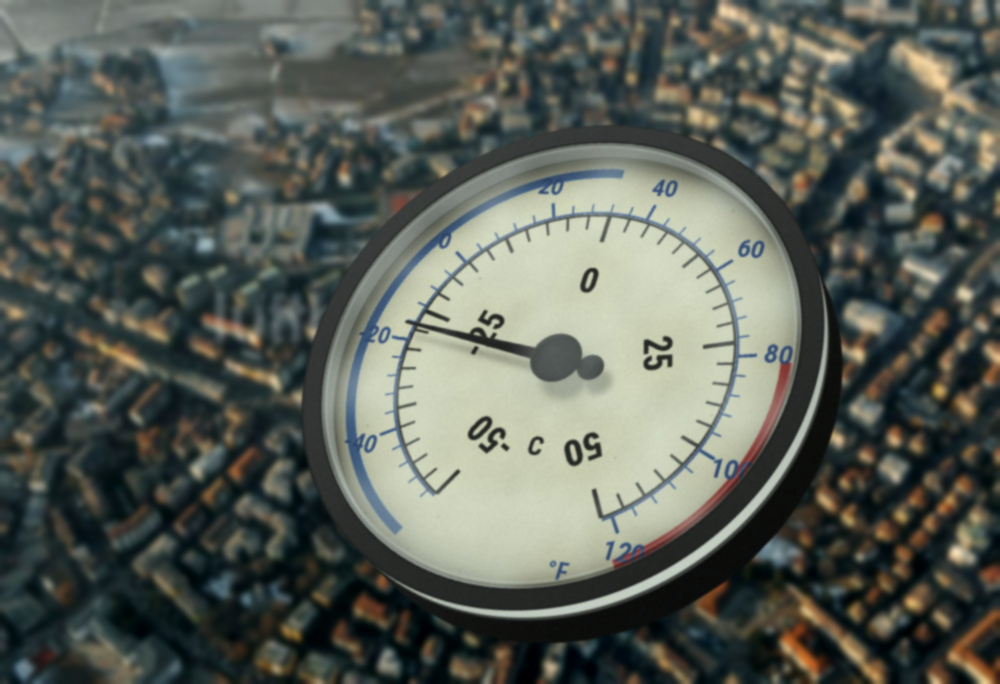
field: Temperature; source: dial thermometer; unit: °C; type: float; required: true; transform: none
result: -27.5 °C
